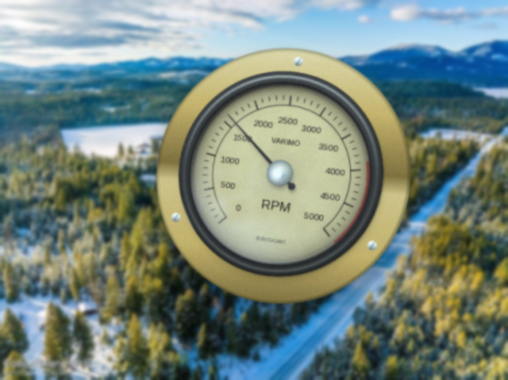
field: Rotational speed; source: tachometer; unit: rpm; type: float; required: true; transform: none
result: 1600 rpm
